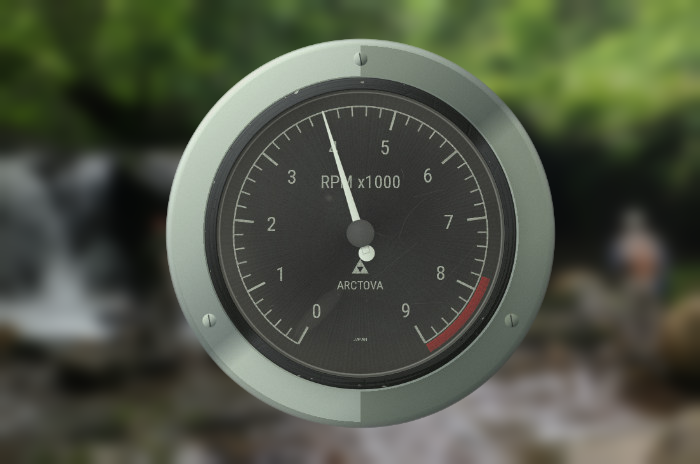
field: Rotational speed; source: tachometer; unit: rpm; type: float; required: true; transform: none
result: 4000 rpm
